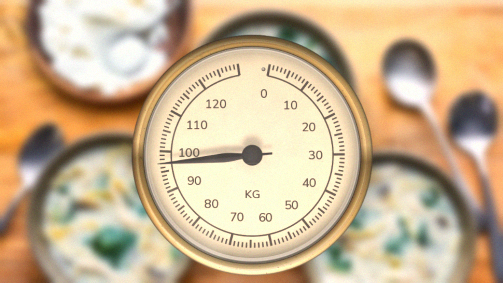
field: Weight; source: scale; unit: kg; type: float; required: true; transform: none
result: 97 kg
